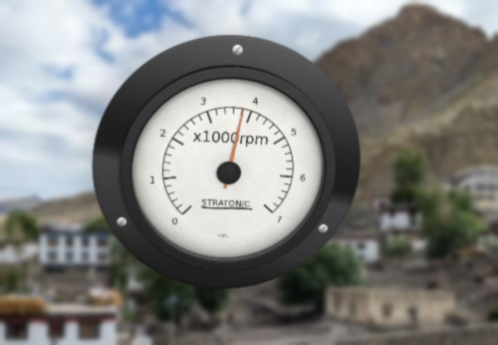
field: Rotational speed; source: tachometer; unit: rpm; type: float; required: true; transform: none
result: 3800 rpm
